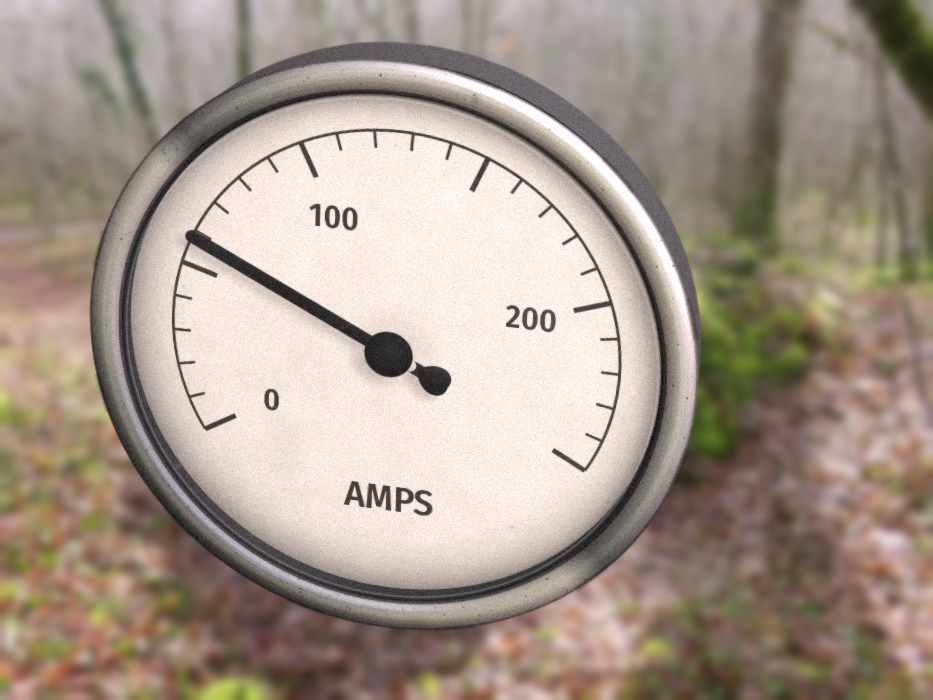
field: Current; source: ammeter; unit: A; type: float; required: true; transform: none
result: 60 A
